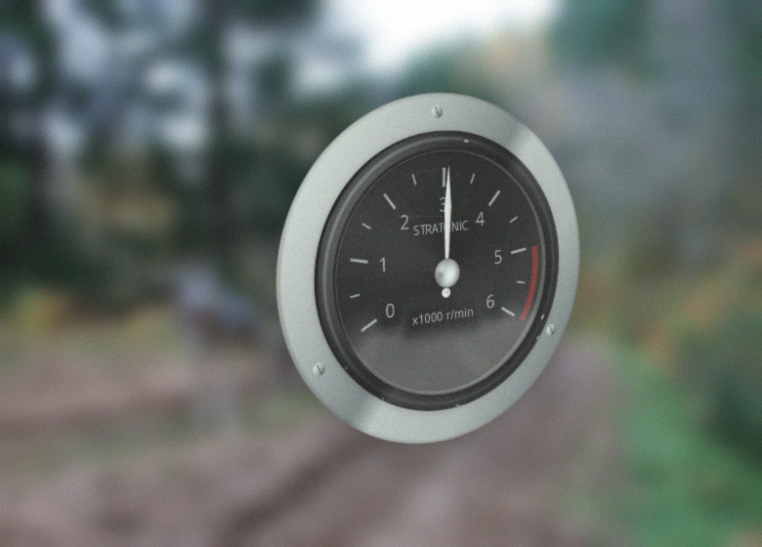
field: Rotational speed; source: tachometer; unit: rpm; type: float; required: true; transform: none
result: 3000 rpm
